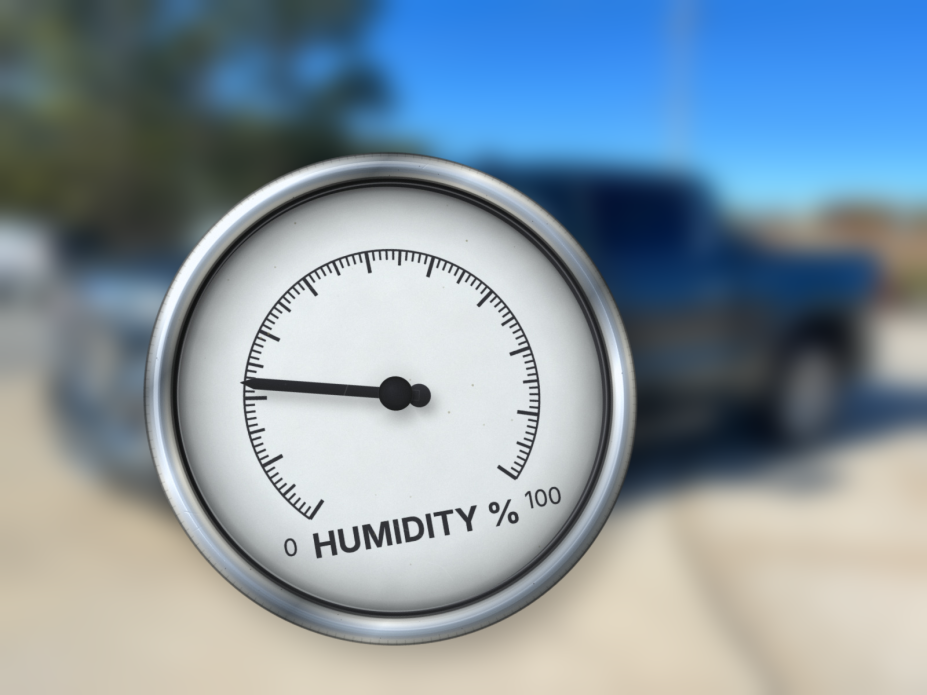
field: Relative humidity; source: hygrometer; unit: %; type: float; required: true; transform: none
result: 22 %
